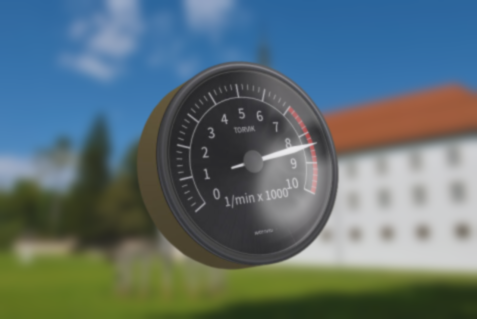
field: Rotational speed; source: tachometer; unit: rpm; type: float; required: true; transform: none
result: 8400 rpm
